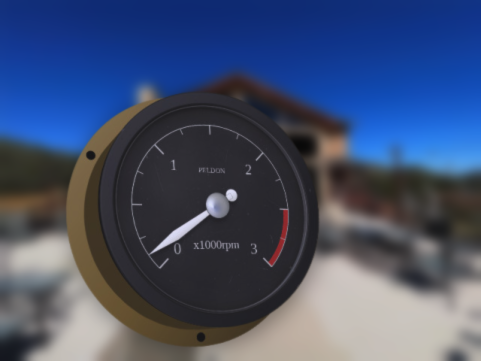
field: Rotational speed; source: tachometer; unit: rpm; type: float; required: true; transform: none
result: 125 rpm
